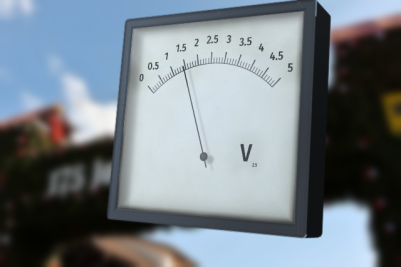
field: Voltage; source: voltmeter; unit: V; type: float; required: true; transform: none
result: 1.5 V
